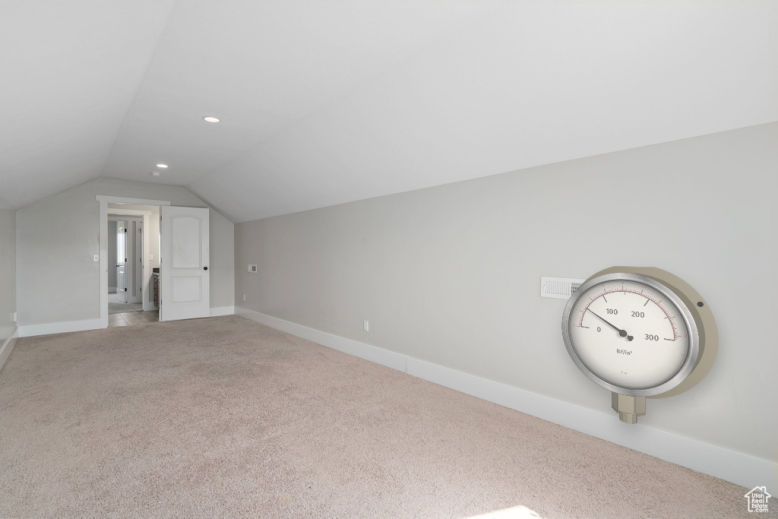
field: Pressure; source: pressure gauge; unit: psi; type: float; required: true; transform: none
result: 50 psi
